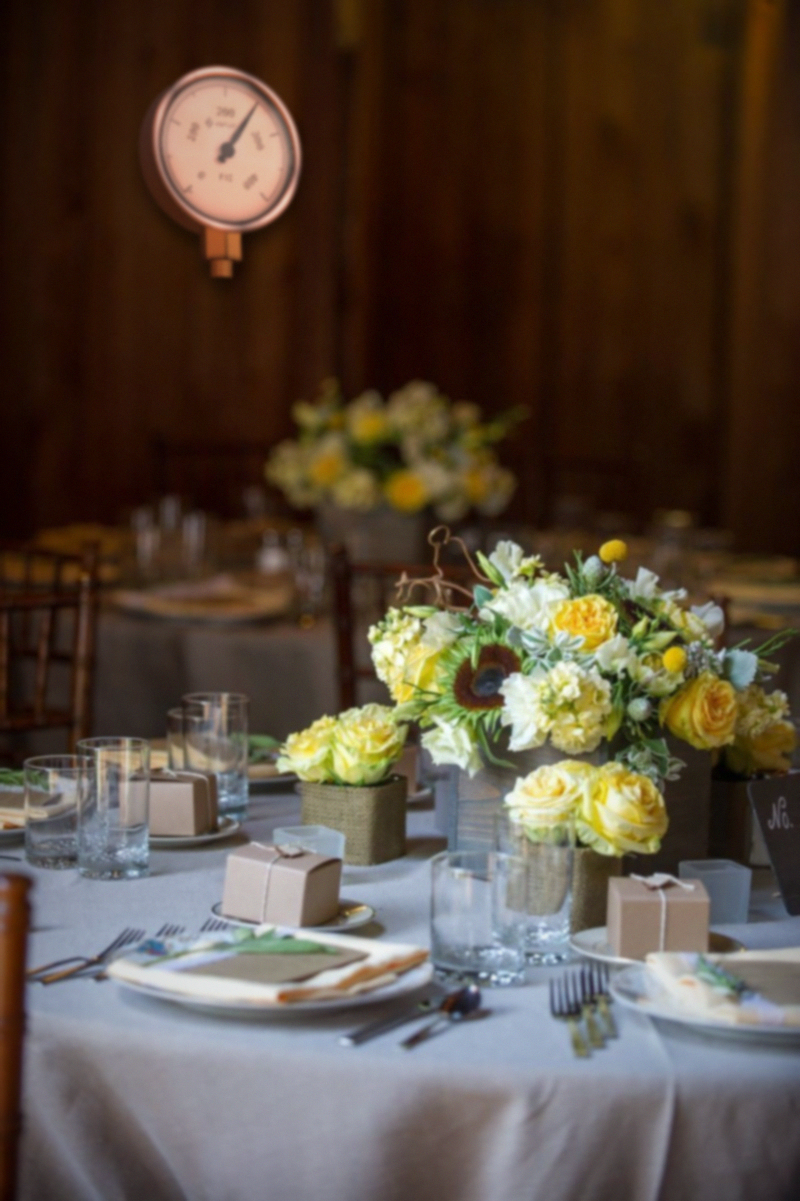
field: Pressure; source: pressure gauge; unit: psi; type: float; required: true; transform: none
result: 250 psi
